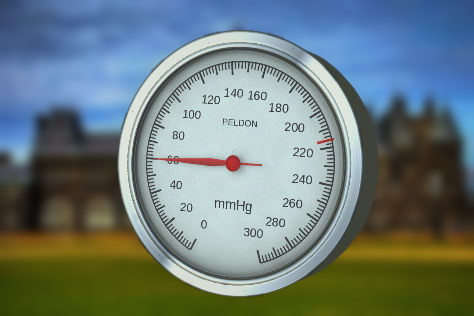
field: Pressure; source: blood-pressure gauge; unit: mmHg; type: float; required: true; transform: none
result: 60 mmHg
